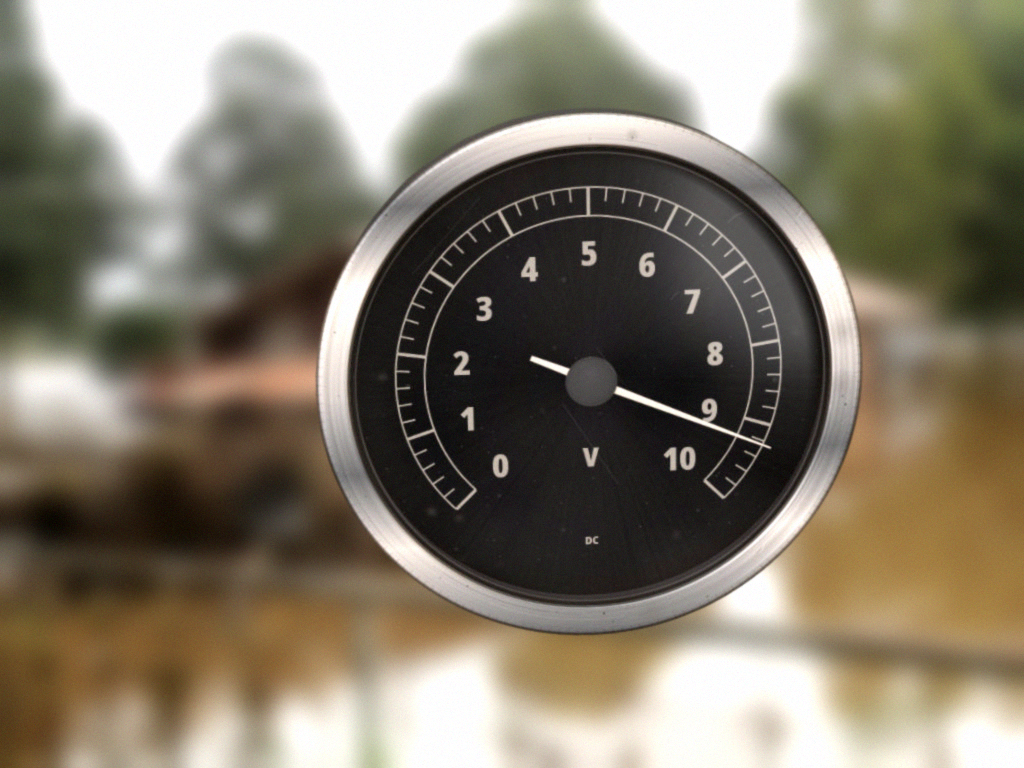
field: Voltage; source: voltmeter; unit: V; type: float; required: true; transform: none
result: 9.2 V
